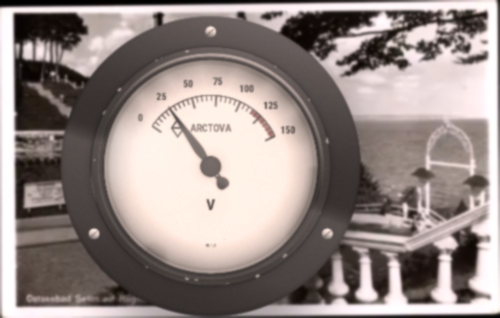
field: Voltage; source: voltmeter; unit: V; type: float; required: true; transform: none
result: 25 V
